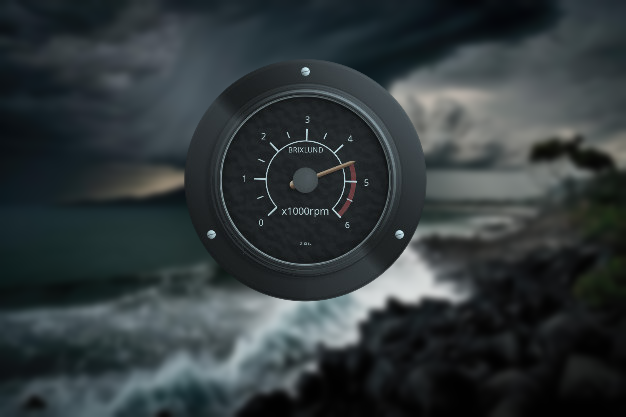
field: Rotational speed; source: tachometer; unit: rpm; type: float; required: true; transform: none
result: 4500 rpm
